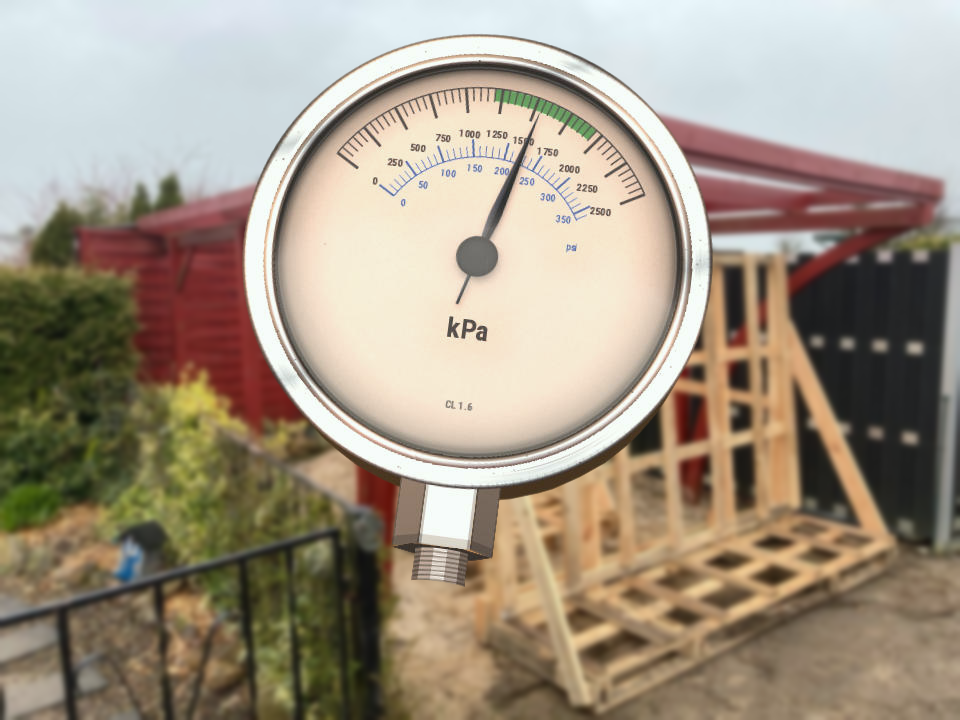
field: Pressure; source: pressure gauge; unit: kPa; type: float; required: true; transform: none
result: 1550 kPa
